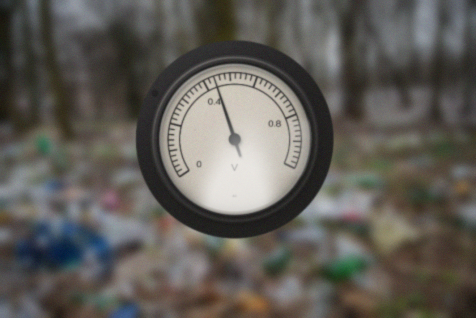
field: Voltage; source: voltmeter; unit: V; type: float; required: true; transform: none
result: 0.44 V
